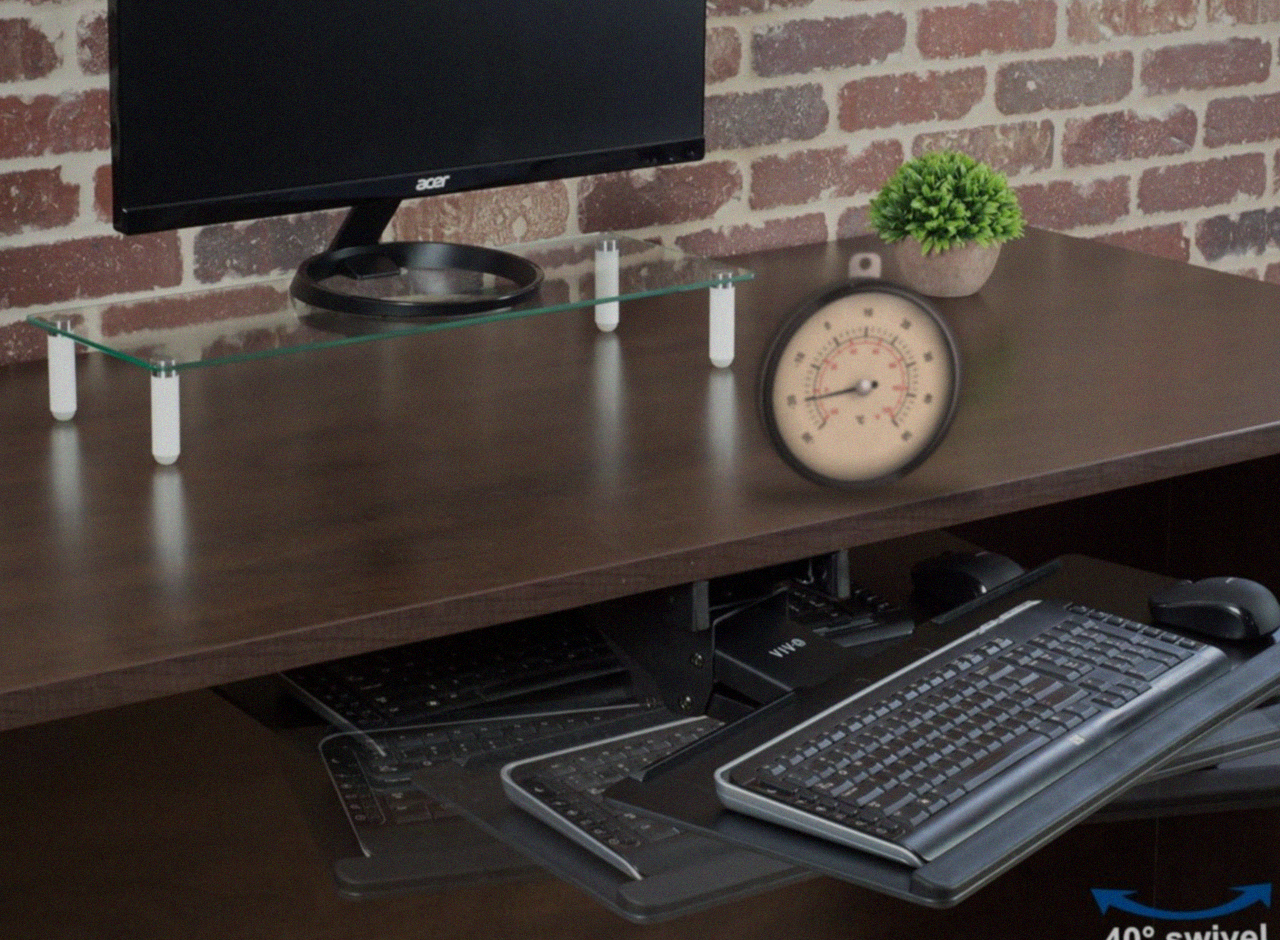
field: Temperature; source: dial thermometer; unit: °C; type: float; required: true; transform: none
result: -20 °C
